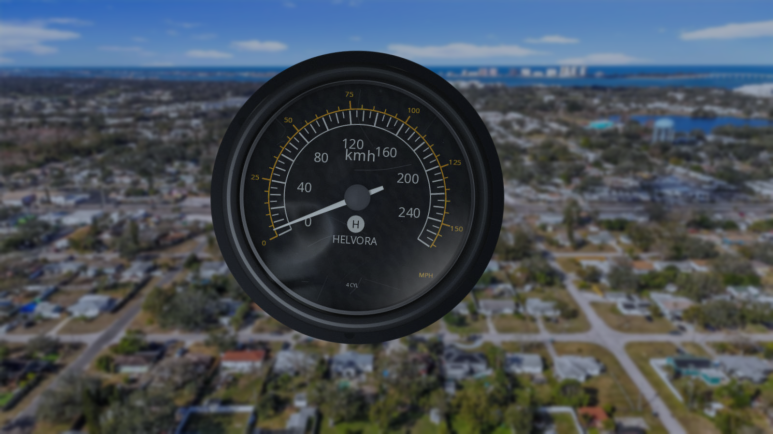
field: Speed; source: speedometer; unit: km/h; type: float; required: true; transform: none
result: 5 km/h
